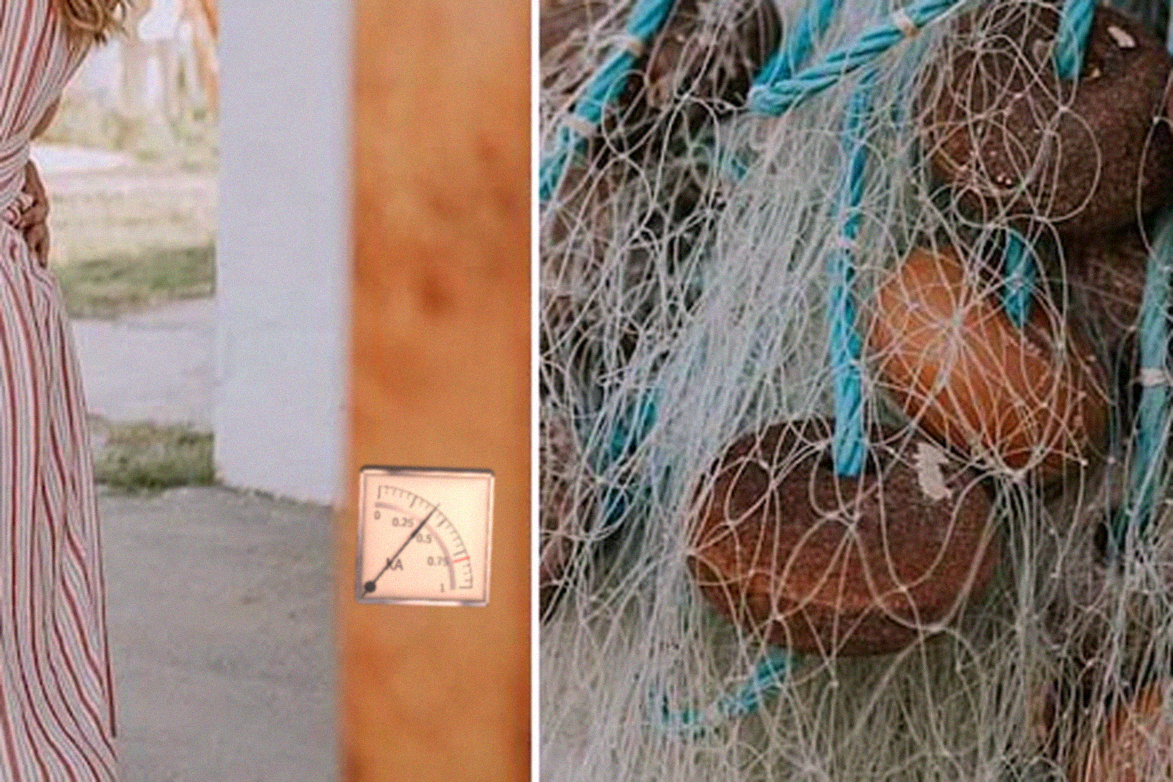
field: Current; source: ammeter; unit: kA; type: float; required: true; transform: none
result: 0.4 kA
